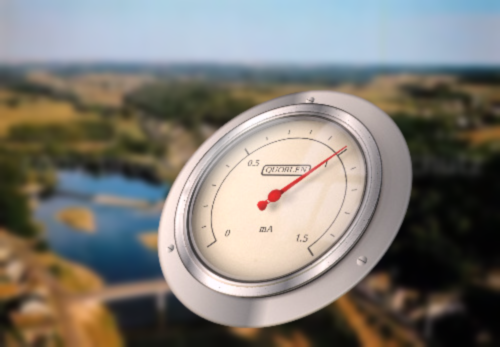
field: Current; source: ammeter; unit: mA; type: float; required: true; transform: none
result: 1 mA
